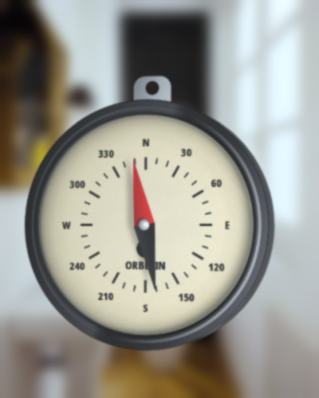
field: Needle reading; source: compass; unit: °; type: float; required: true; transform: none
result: 350 °
